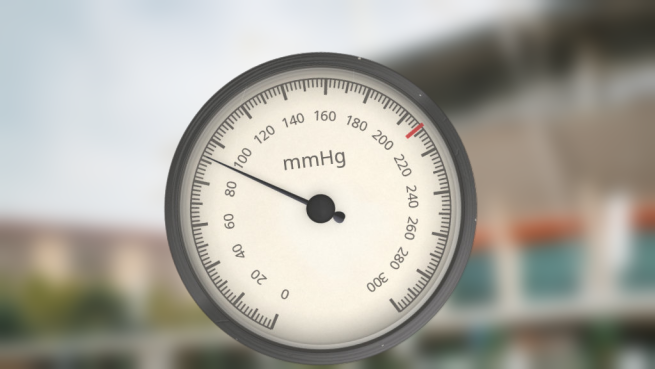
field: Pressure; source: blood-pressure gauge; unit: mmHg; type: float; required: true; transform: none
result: 92 mmHg
